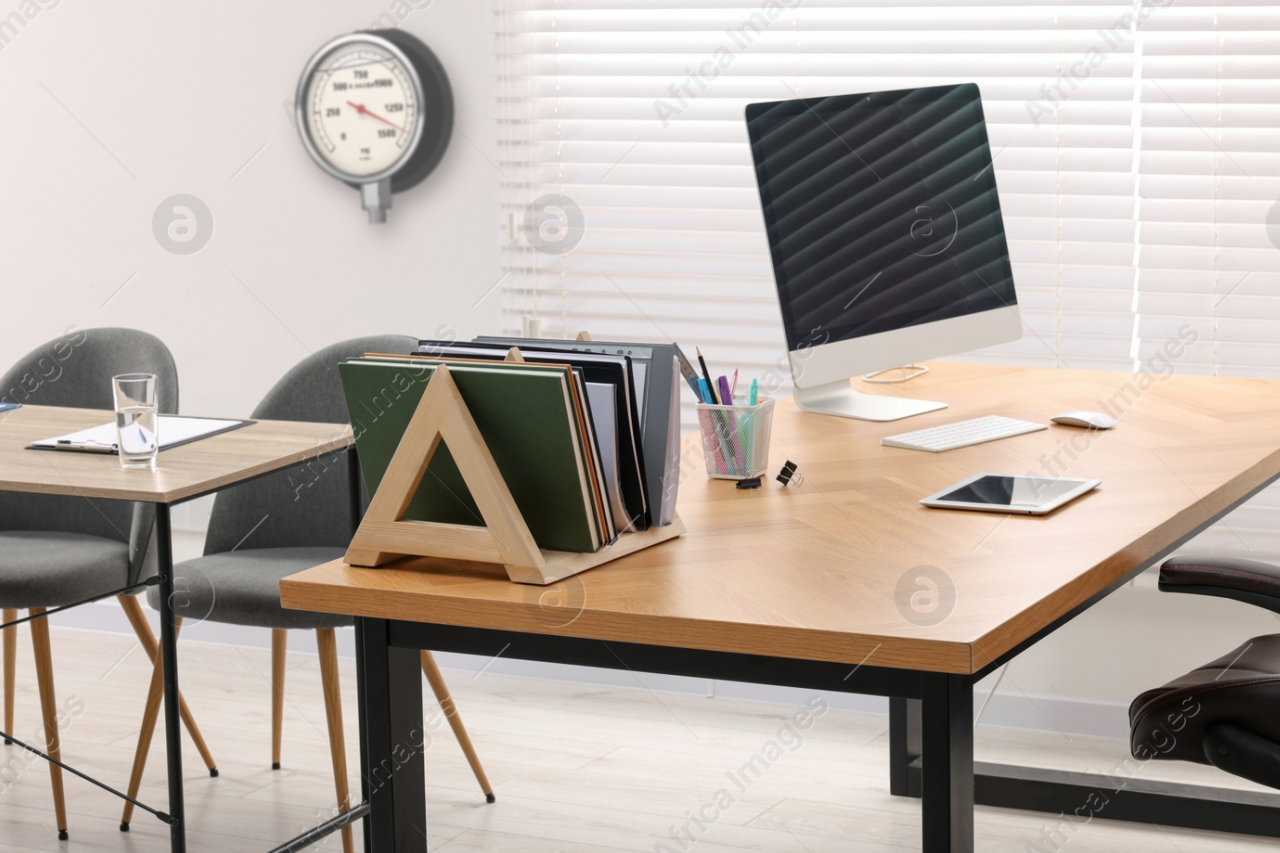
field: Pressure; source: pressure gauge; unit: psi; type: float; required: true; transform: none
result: 1400 psi
